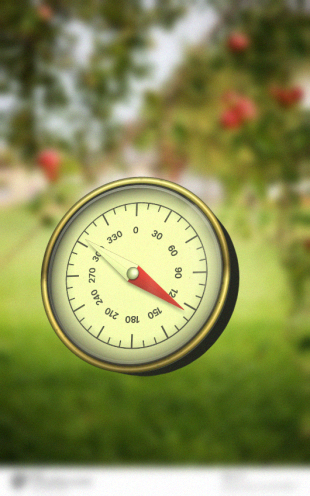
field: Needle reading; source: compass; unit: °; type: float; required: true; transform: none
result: 125 °
